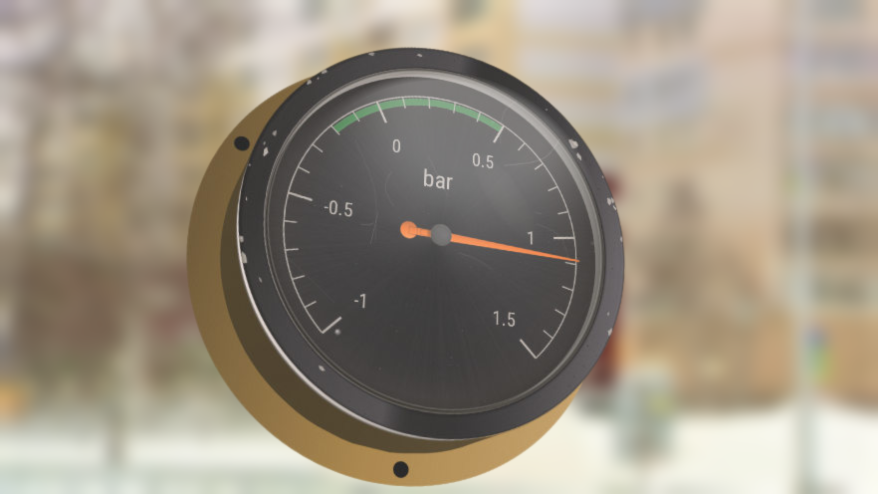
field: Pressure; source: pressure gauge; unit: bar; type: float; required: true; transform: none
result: 1.1 bar
